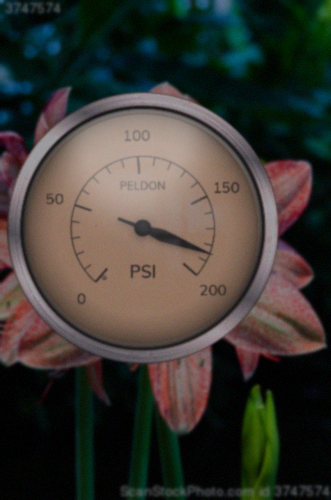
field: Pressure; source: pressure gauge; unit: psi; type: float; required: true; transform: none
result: 185 psi
